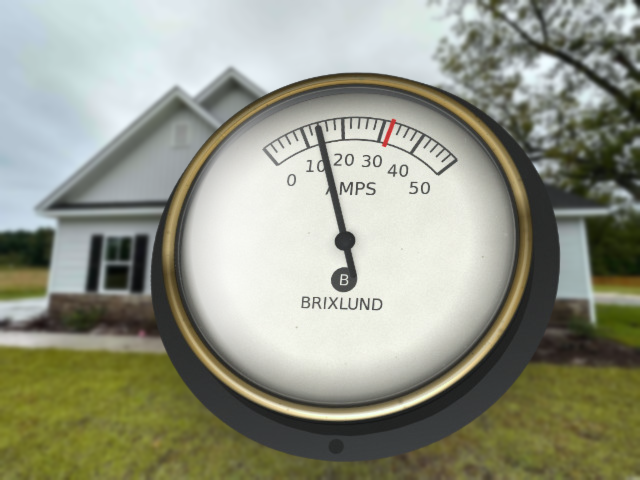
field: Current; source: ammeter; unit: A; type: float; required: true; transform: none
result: 14 A
